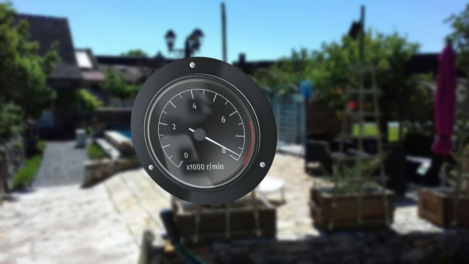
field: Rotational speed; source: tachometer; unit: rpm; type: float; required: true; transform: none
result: 7750 rpm
